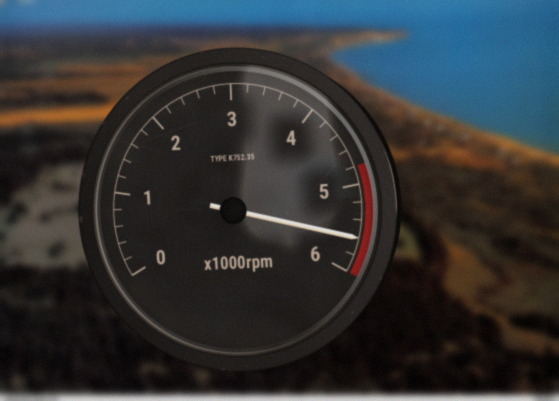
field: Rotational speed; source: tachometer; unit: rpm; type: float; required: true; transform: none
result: 5600 rpm
